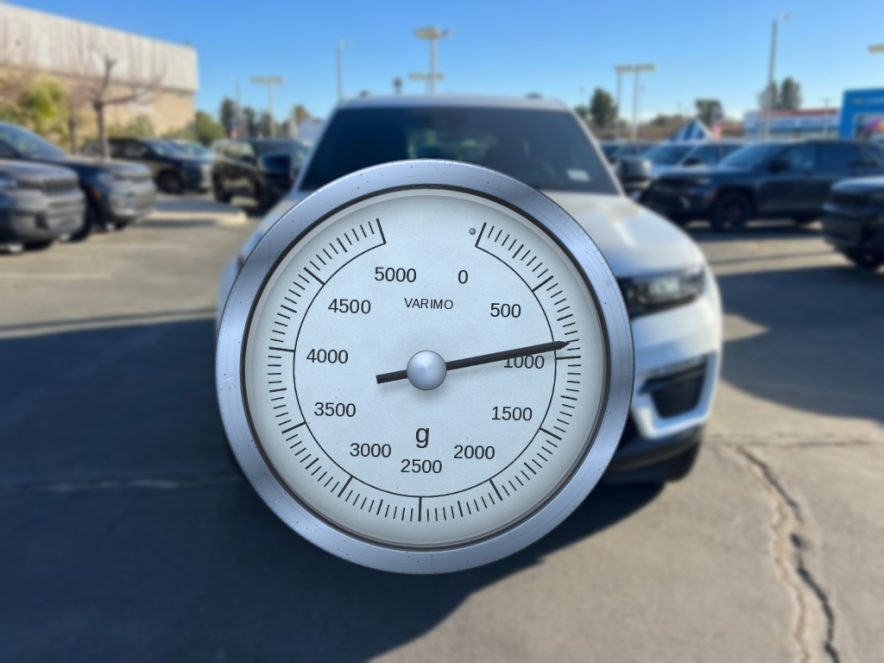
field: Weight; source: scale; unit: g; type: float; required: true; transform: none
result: 900 g
